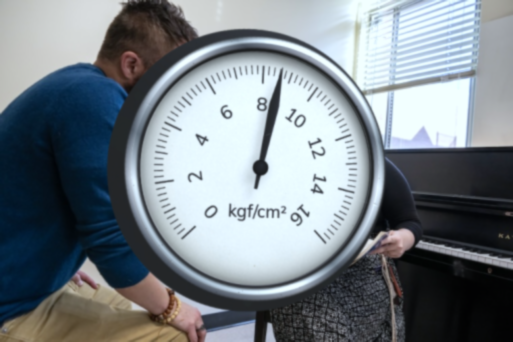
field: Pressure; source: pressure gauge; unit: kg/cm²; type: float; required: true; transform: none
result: 8.6 kg/cm²
